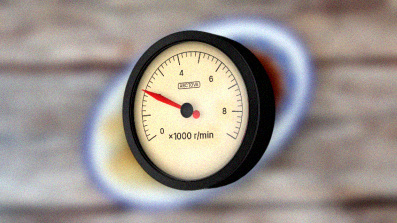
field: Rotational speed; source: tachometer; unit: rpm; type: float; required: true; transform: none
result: 2000 rpm
